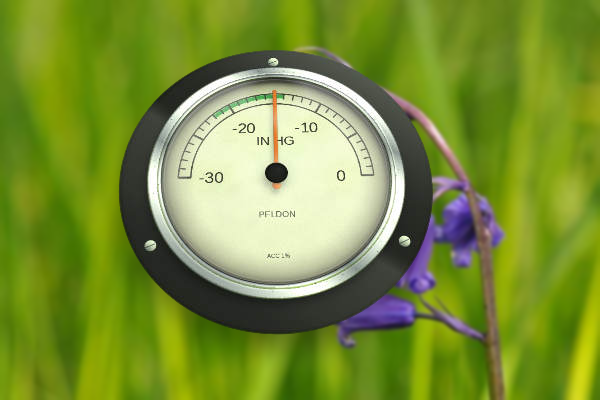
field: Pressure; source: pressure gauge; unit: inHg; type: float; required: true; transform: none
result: -15 inHg
